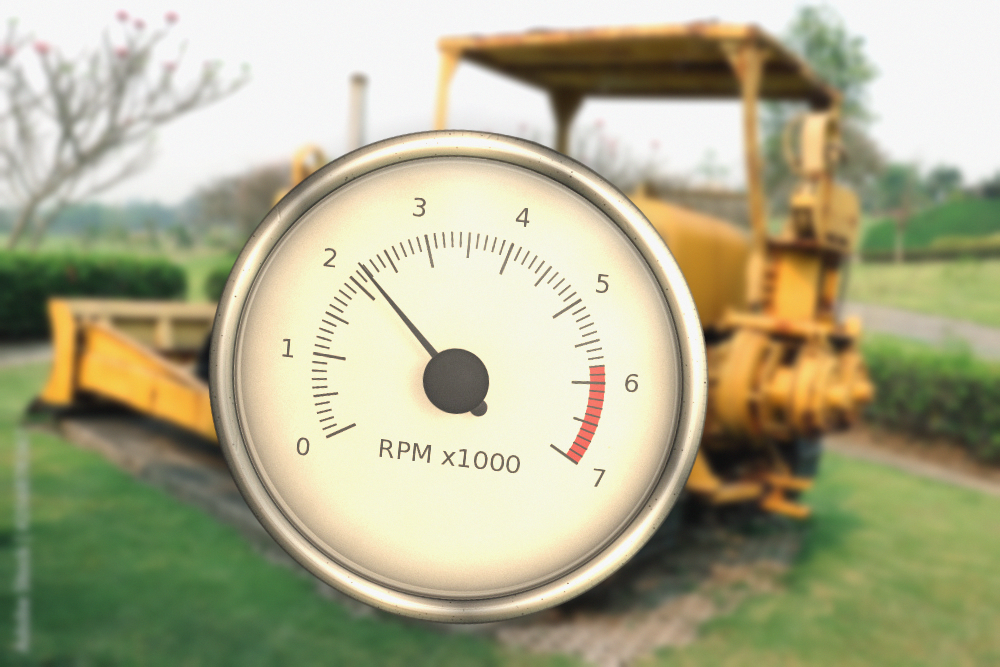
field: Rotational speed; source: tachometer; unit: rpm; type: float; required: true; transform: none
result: 2200 rpm
